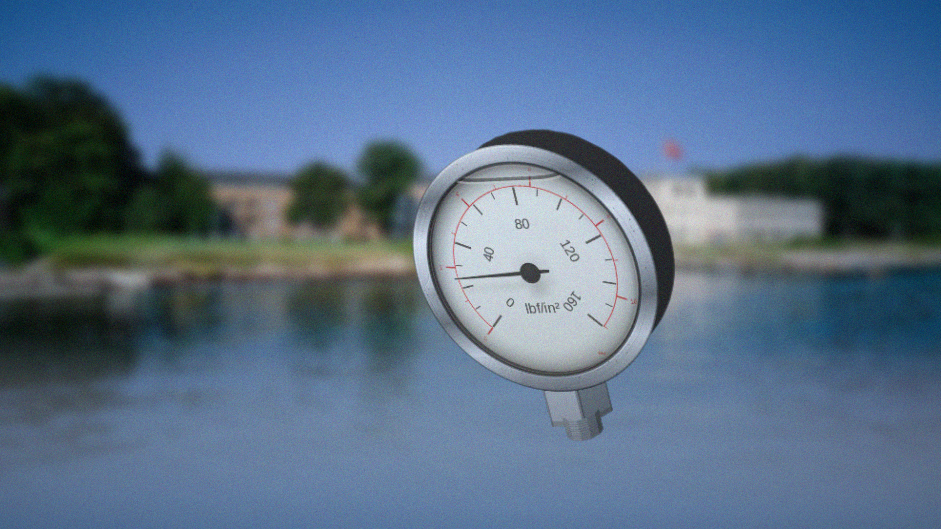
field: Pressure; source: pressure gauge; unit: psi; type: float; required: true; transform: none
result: 25 psi
